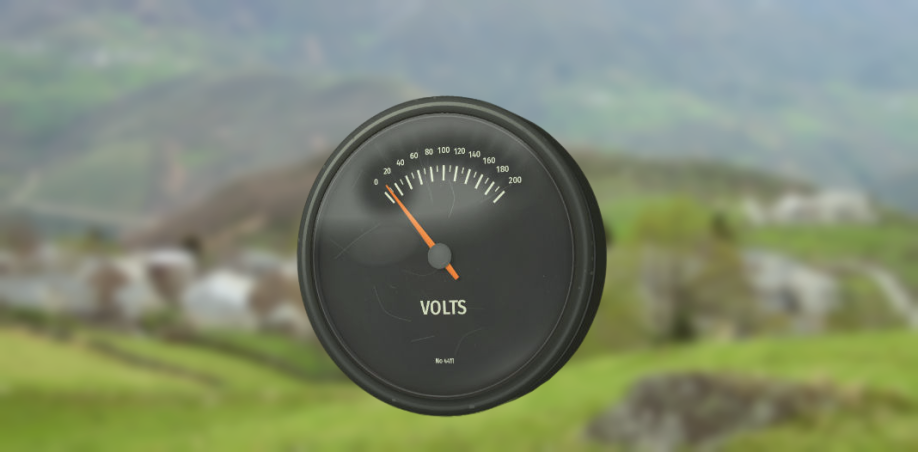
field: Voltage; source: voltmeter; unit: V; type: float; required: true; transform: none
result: 10 V
